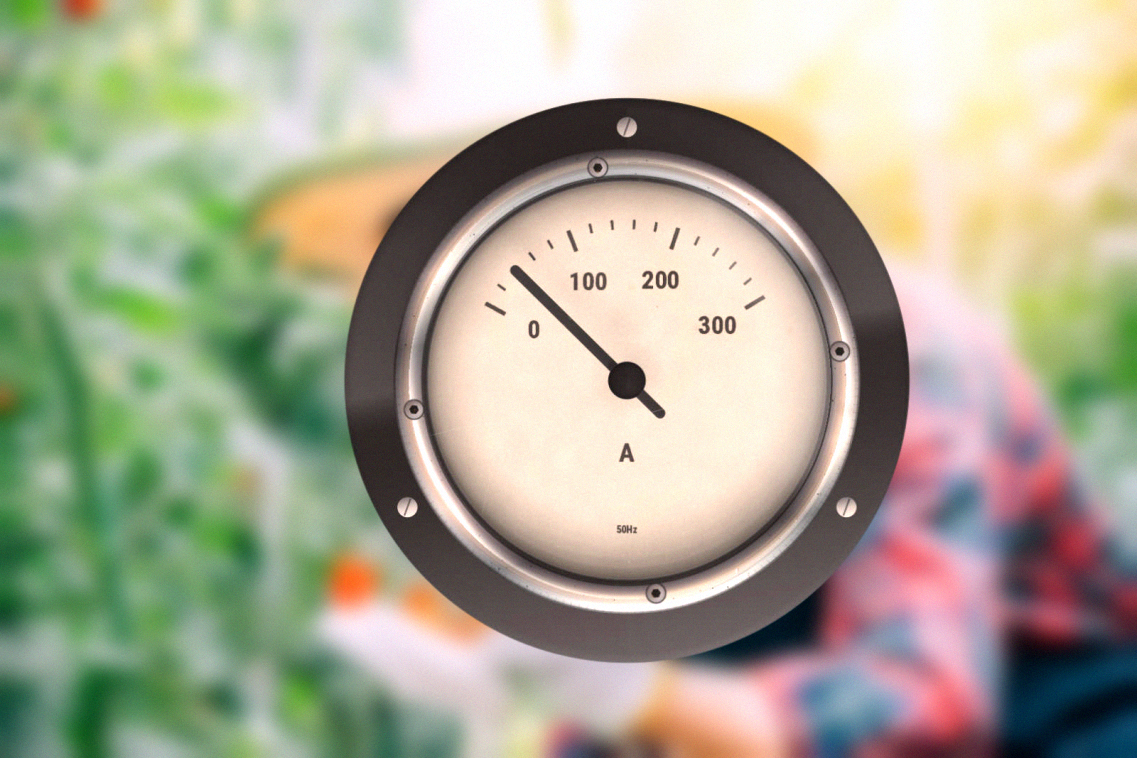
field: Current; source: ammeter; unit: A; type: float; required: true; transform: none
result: 40 A
